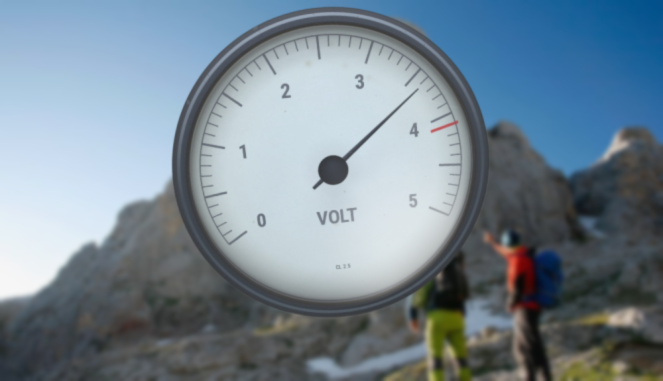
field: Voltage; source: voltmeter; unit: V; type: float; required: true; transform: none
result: 3.6 V
